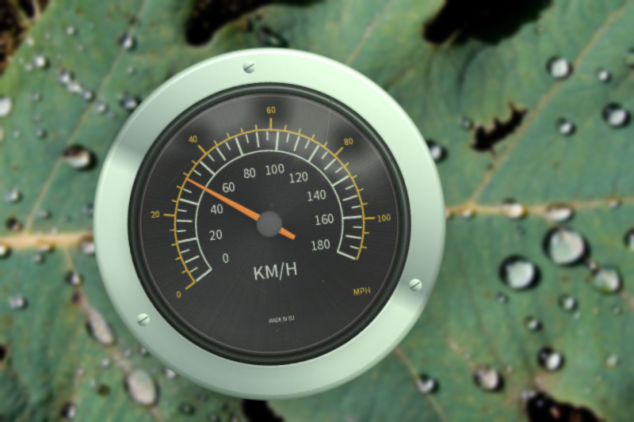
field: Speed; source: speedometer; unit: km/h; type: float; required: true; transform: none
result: 50 km/h
